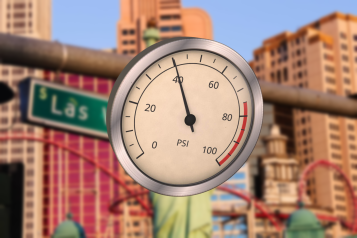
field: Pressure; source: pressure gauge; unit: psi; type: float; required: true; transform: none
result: 40 psi
